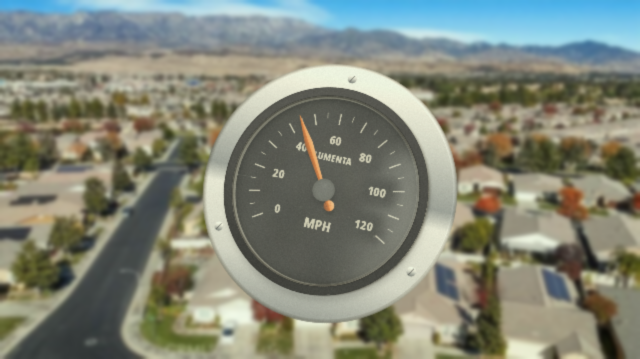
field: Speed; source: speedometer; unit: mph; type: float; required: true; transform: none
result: 45 mph
